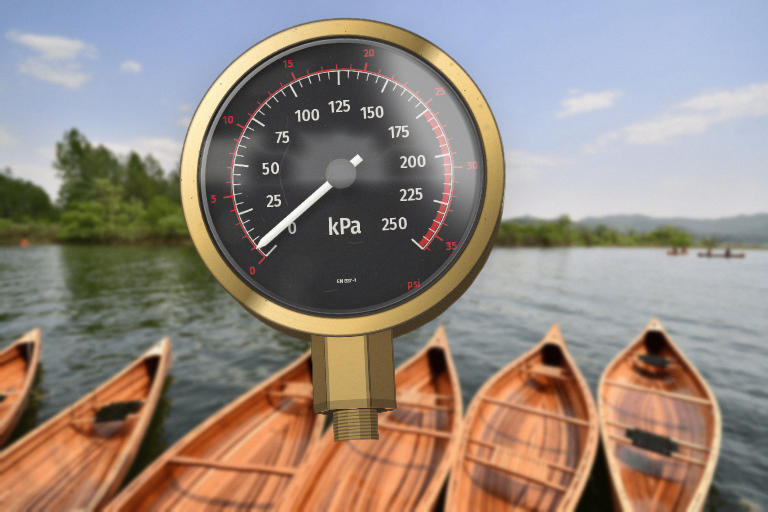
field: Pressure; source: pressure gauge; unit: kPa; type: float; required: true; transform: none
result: 5 kPa
